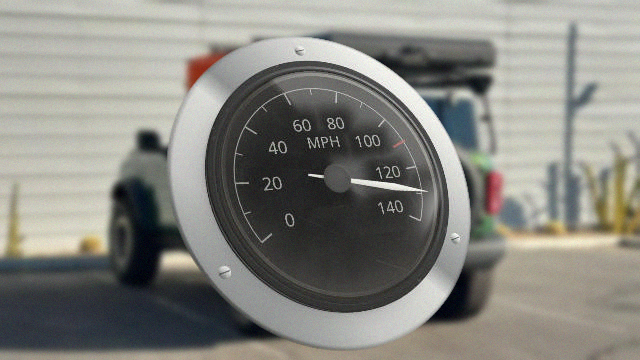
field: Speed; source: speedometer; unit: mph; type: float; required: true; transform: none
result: 130 mph
